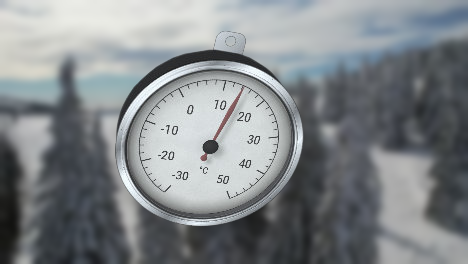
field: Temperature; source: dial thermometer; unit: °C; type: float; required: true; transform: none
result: 14 °C
